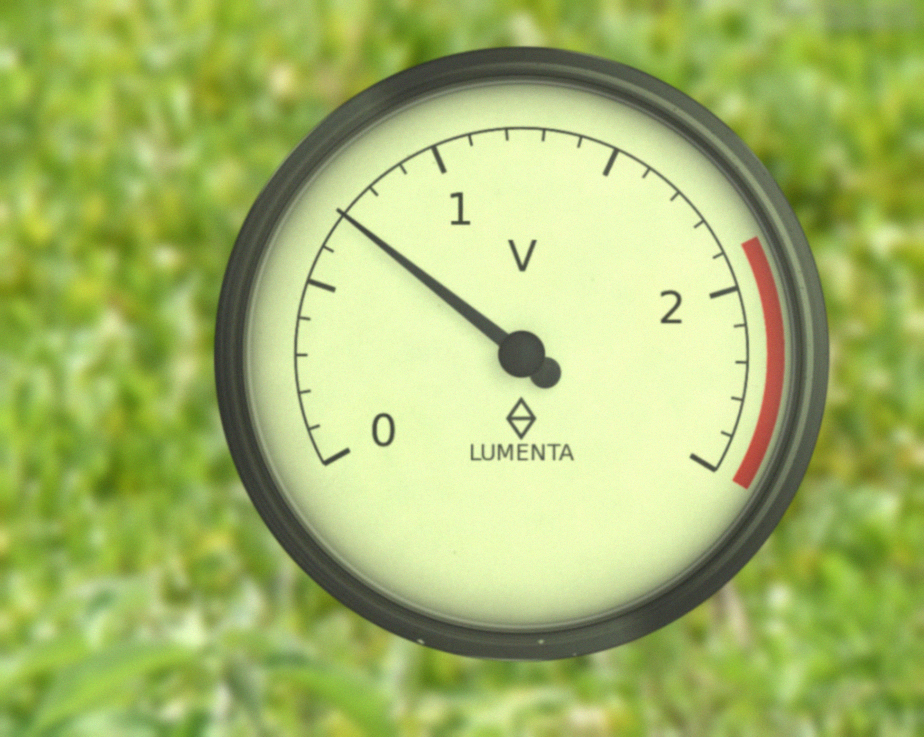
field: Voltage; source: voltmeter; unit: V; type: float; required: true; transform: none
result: 0.7 V
